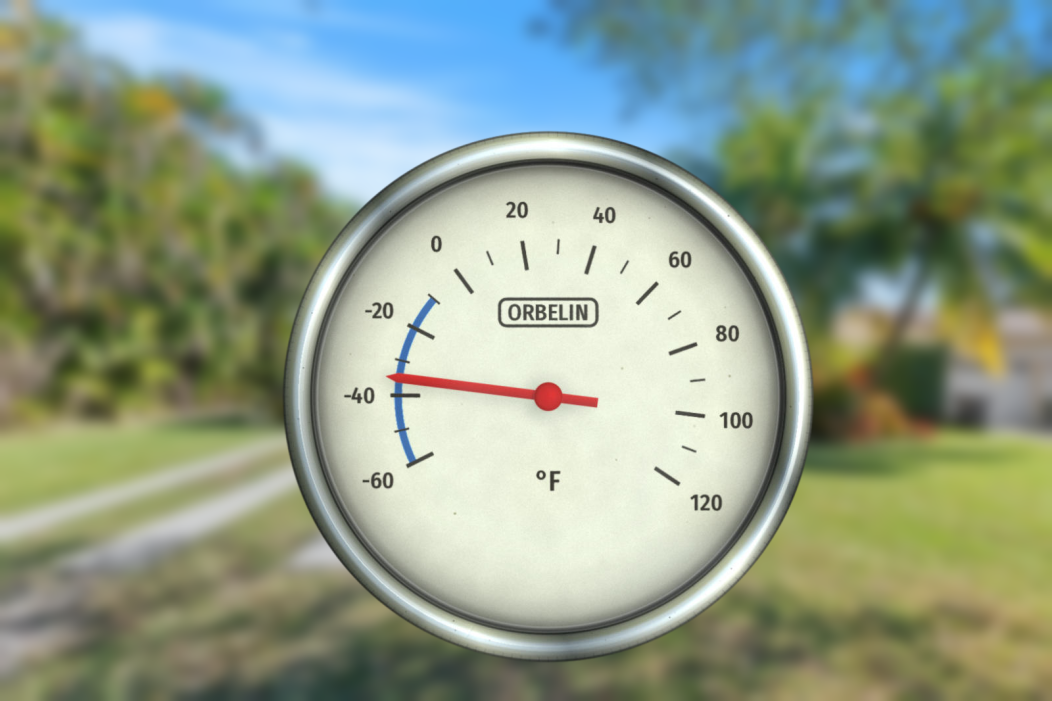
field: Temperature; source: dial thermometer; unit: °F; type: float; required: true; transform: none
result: -35 °F
